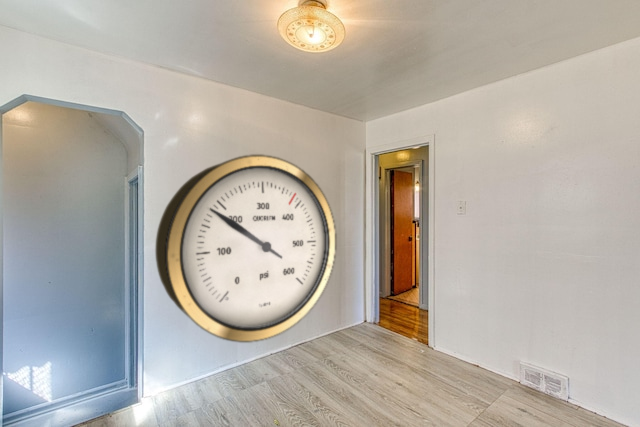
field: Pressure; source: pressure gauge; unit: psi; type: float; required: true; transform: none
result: 180 psi
